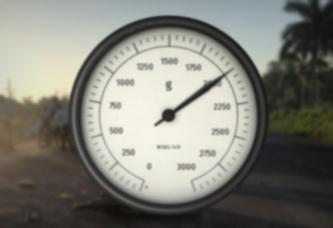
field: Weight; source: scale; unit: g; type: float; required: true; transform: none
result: 2000 g
